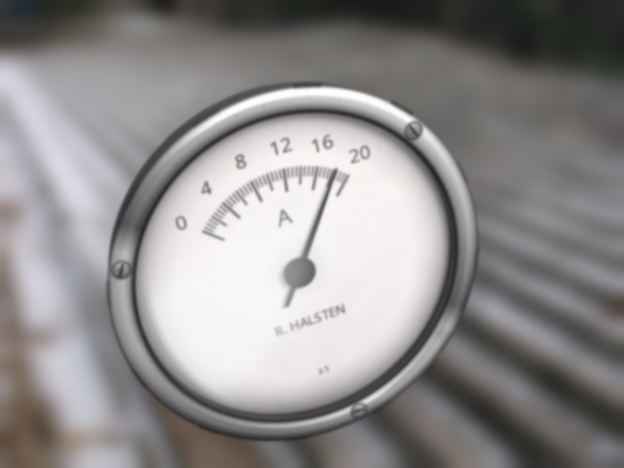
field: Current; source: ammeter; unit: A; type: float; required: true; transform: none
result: 18 A
